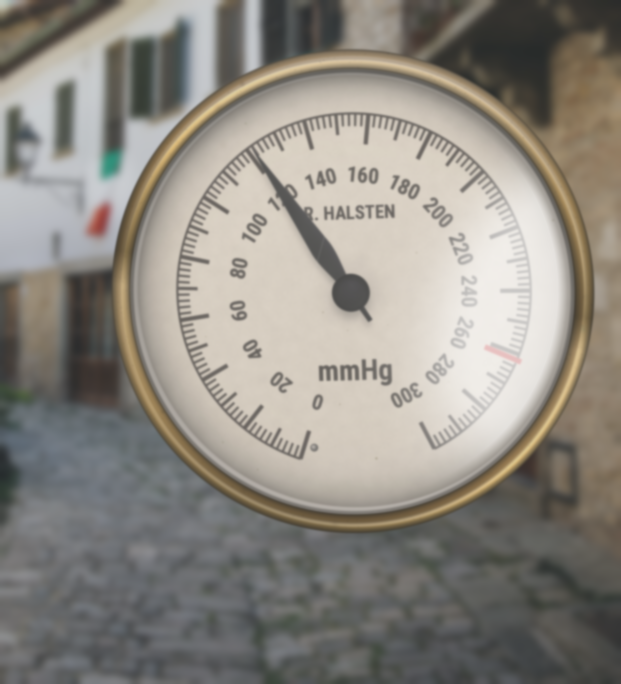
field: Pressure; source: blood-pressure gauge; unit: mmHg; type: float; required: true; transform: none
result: 122 mmHg
